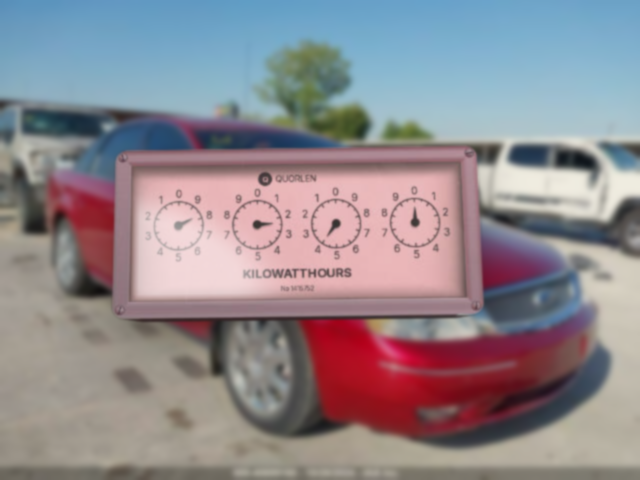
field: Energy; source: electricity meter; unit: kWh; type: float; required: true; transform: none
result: 8240 kWh
